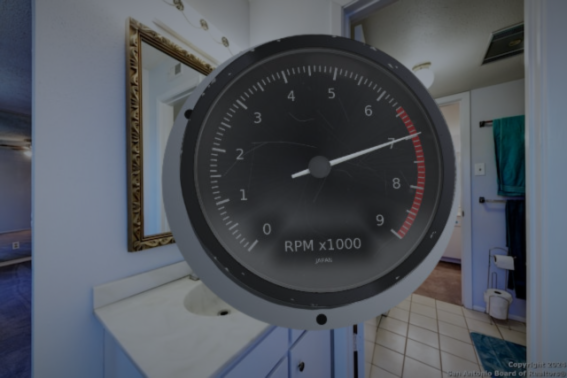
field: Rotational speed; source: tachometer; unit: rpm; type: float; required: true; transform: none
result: 7000 rpm
